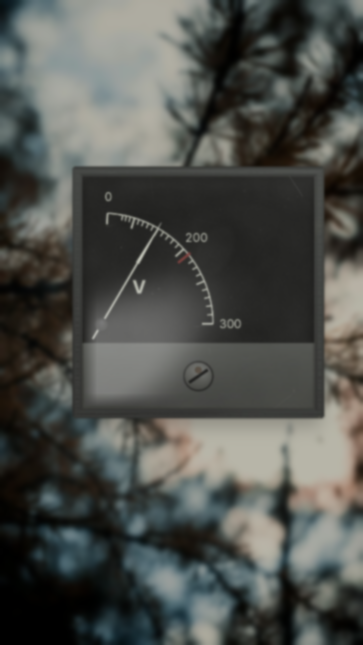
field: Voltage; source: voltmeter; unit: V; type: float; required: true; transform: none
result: 150 V
